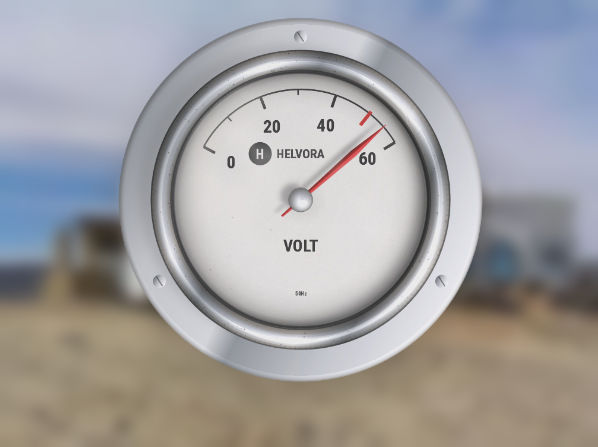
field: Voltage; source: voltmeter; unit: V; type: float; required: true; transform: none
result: 55 V
